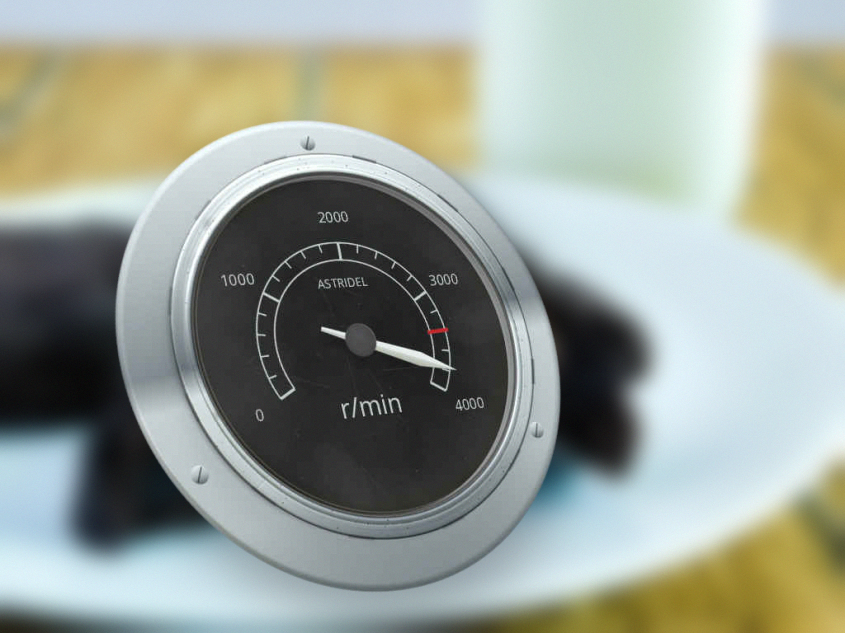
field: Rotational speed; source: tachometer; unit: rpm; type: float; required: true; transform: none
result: 3800 rpm
